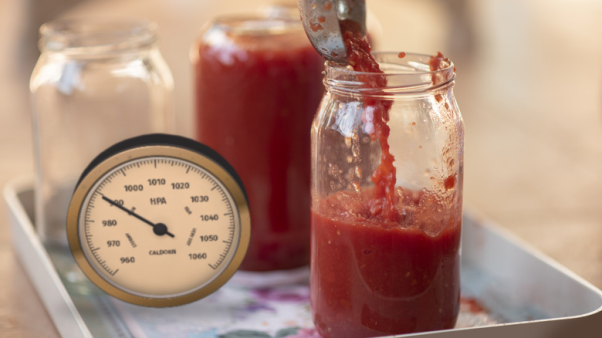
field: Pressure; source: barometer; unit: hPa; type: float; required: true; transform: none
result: 990 hPa
